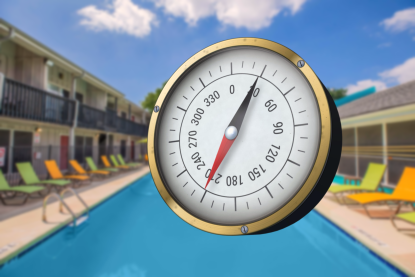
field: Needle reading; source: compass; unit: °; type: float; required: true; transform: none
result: 210 °
